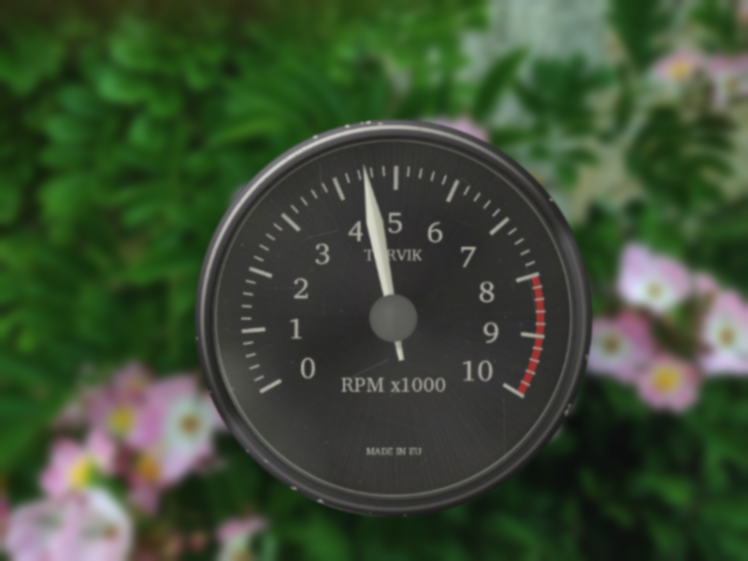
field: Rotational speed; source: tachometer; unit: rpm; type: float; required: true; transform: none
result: 4500 rpm
